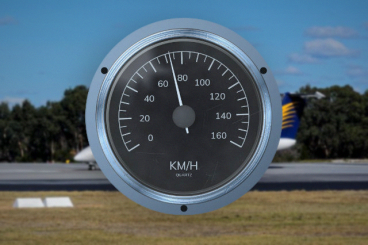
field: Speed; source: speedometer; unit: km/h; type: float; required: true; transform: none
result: 72.5 km/h
